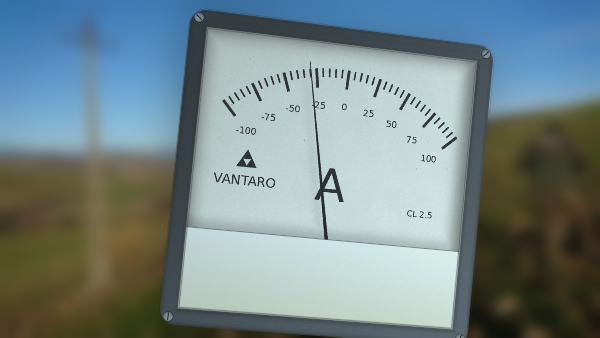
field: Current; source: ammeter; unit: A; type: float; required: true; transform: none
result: -30 A
